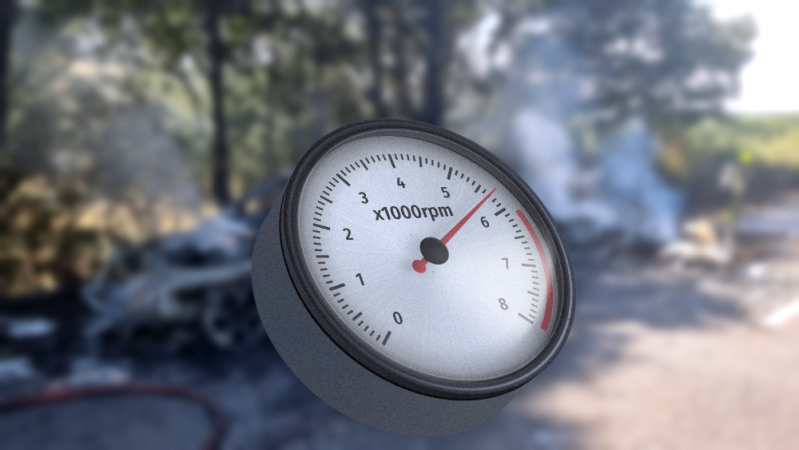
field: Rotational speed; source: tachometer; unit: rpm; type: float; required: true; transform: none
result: 5700 rpm
